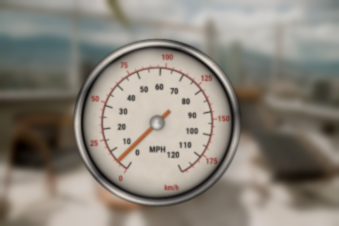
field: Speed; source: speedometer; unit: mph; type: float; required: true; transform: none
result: 5 mph
